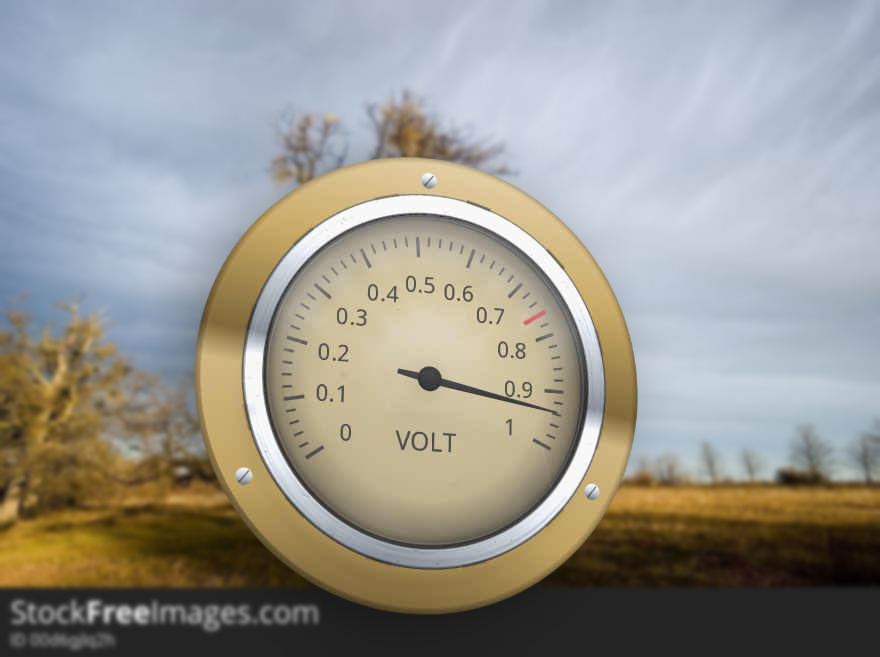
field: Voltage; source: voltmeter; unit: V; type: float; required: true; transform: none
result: 0.94 V
